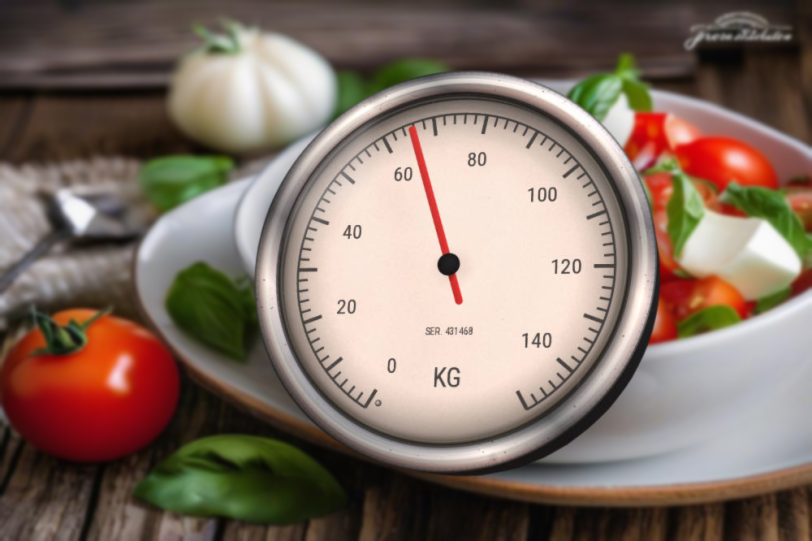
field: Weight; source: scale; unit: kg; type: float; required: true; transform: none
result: 66 kg
